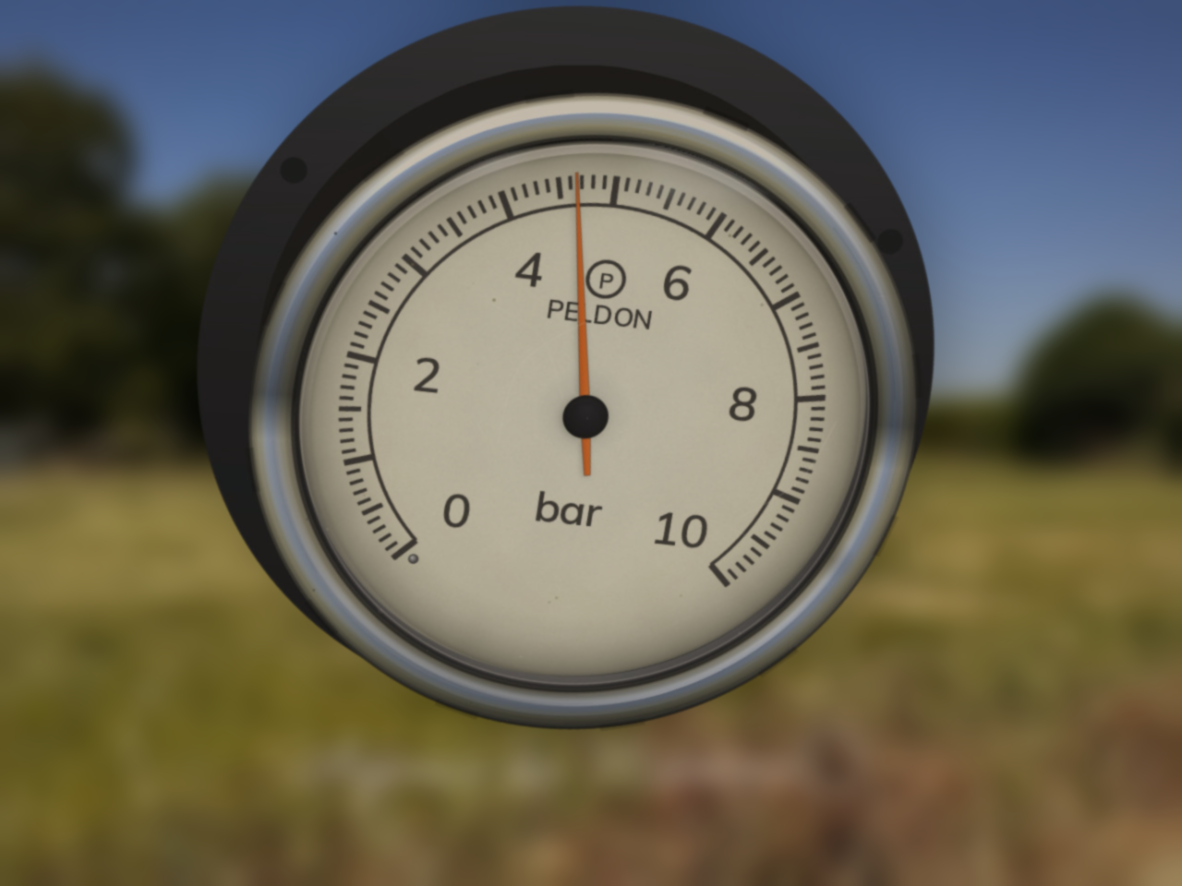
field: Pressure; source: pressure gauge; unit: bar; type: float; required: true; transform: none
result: 4.65 bar
